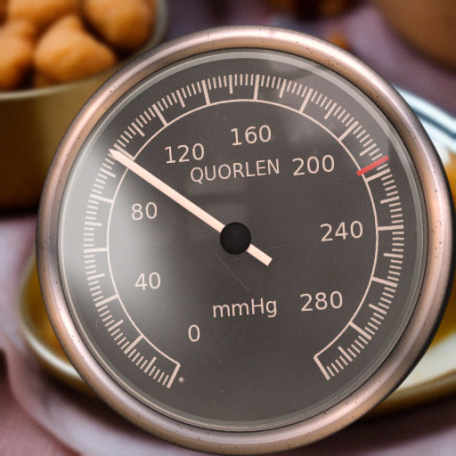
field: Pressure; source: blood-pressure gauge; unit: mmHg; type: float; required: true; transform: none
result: 98 mmHg
